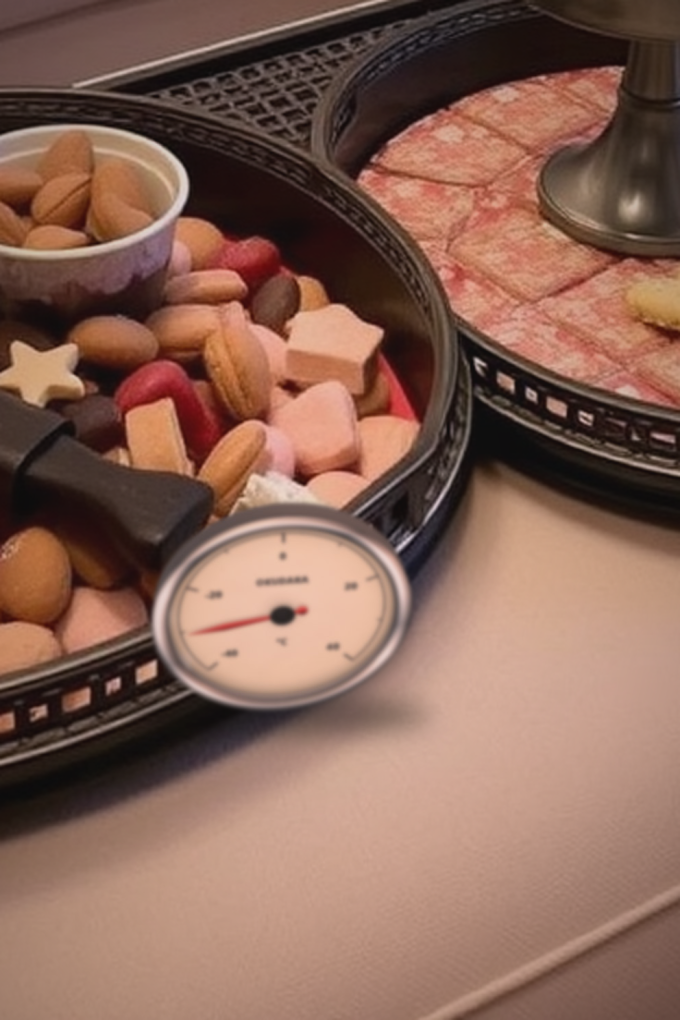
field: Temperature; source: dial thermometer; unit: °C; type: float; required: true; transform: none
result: -30 °C
